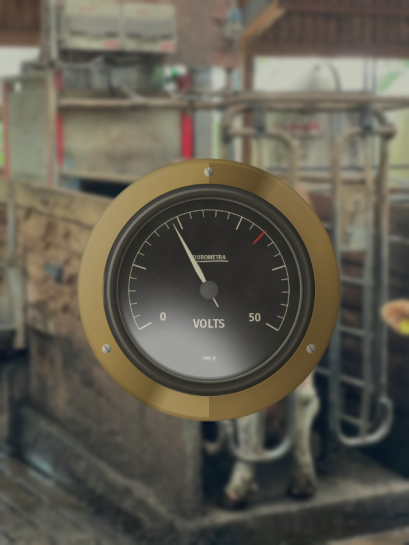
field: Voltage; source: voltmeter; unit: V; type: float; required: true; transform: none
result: 19 V
